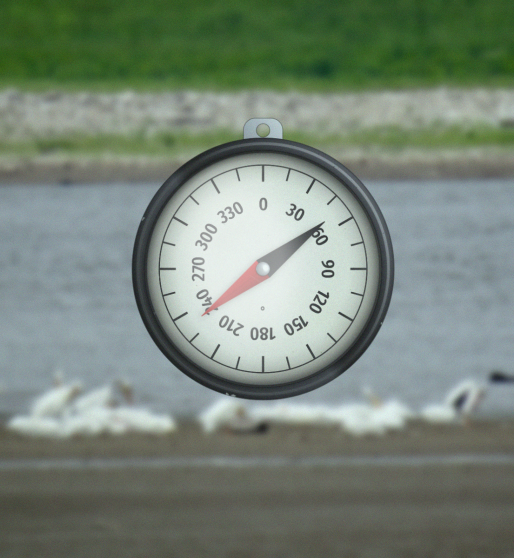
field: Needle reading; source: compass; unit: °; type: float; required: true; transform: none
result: 232.5 °
